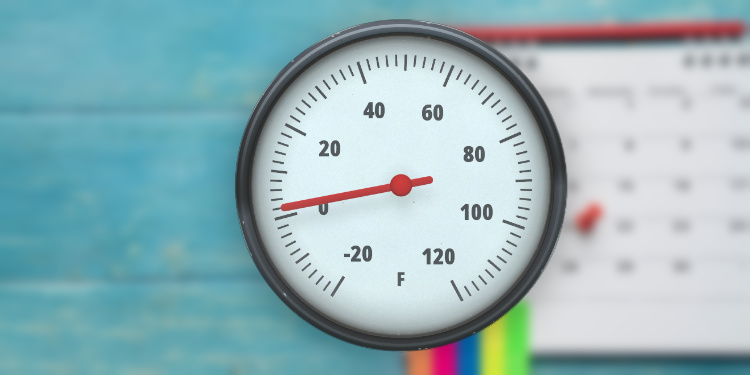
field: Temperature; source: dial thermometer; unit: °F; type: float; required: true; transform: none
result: 2 °F
